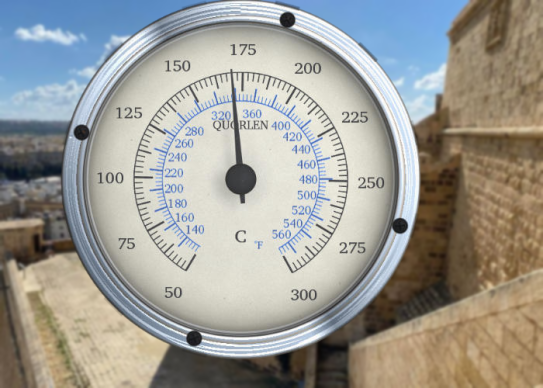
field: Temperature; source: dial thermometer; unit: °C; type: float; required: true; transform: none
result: 170 °C
